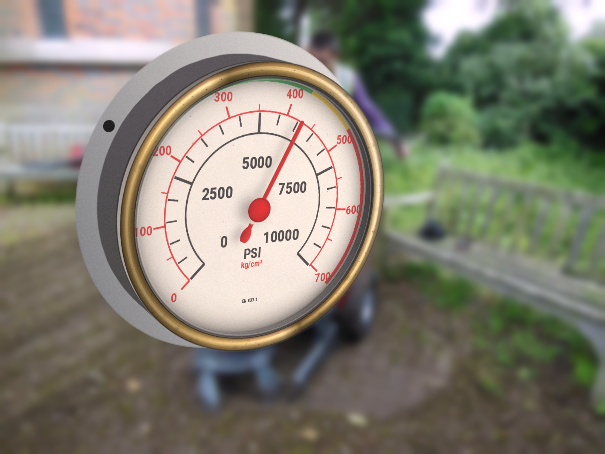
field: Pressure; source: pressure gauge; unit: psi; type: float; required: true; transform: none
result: 6000 psi
